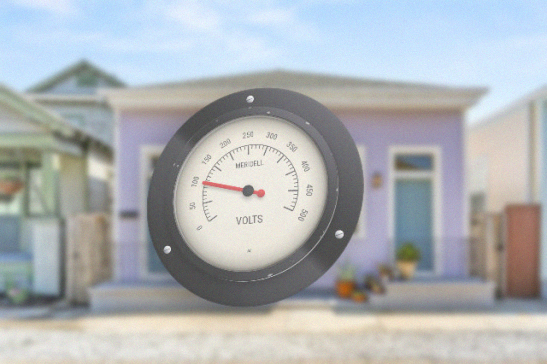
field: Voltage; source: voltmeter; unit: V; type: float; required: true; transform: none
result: 100 V
